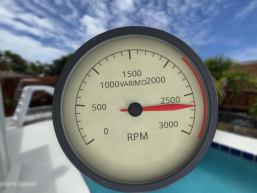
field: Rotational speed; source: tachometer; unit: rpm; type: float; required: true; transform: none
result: 2650 rpm
